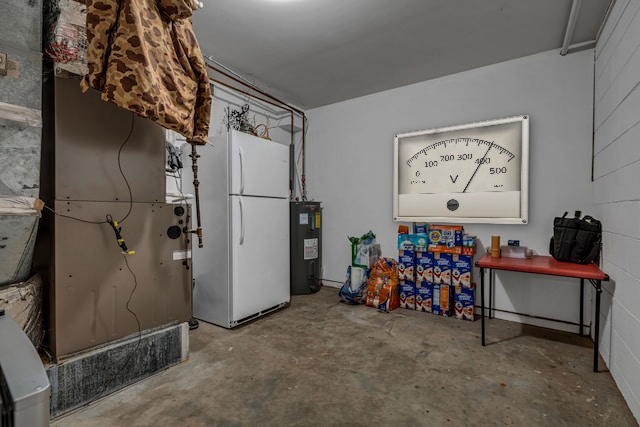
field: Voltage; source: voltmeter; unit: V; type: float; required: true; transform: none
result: 400 V
